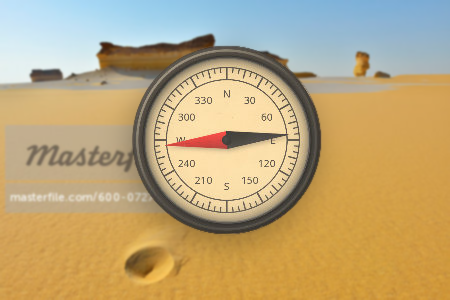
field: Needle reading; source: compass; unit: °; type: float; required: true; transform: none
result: 265 °
